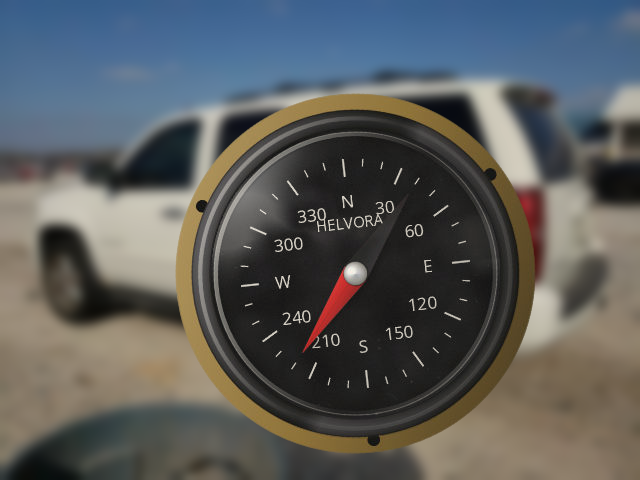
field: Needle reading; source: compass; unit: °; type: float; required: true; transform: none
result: 220 °
